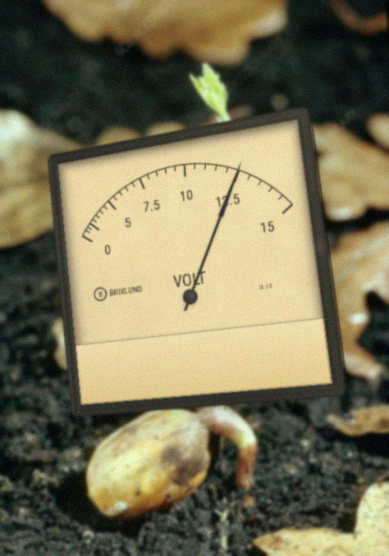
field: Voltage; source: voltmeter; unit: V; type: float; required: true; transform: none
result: 12.5 V
